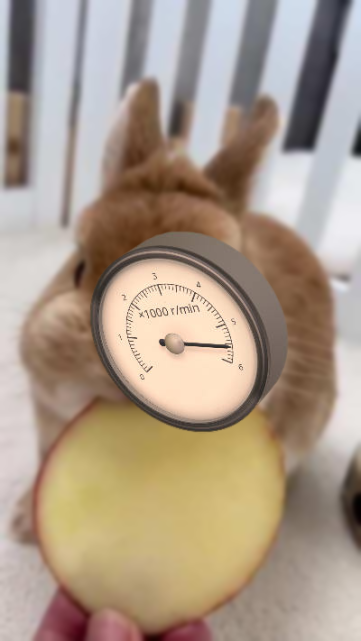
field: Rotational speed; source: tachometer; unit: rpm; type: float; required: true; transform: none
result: 5500 rpm
